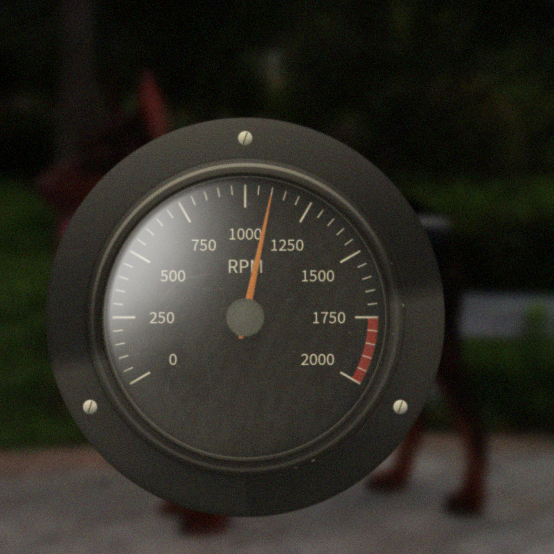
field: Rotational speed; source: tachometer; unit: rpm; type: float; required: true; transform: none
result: 1100 rpm
